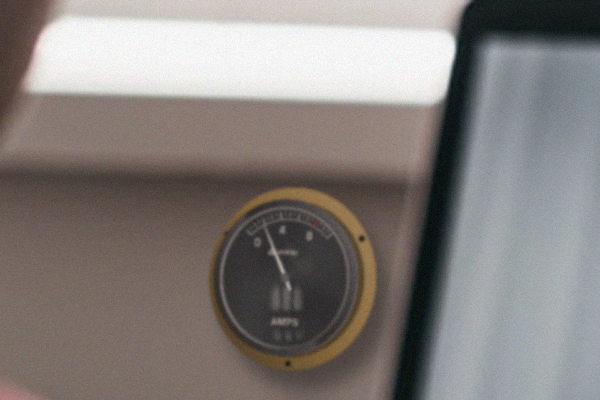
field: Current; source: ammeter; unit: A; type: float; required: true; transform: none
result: 2 A
